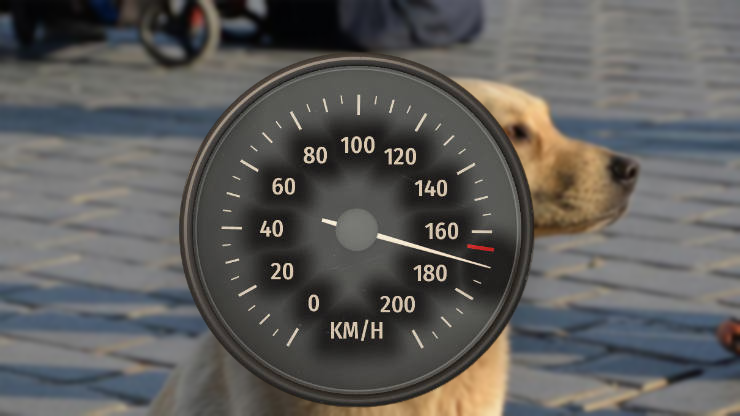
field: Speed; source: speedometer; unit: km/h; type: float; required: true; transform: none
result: 170 km/h
